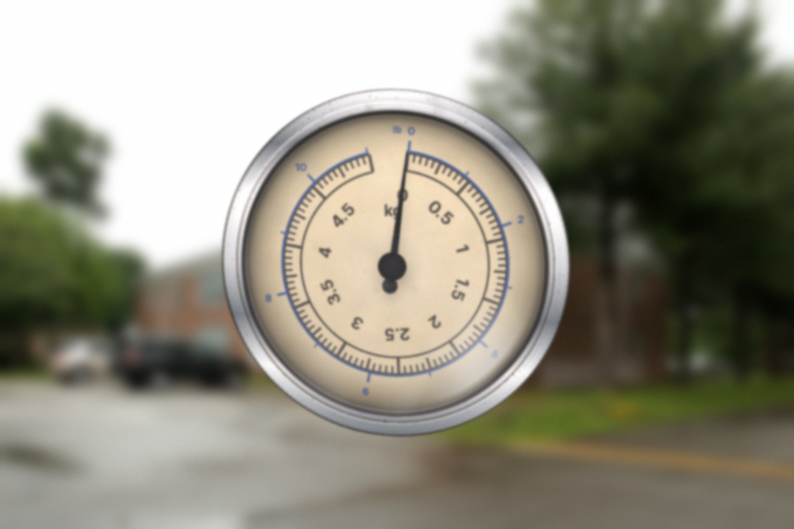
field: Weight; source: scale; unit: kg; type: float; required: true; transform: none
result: 0 kg
